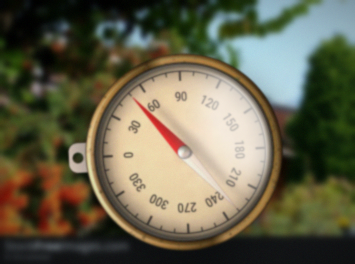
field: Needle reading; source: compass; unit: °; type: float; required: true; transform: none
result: 50 °
